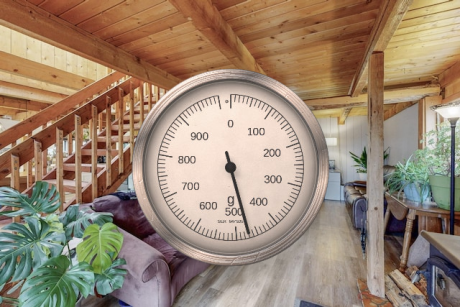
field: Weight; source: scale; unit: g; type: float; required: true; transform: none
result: 470 g
